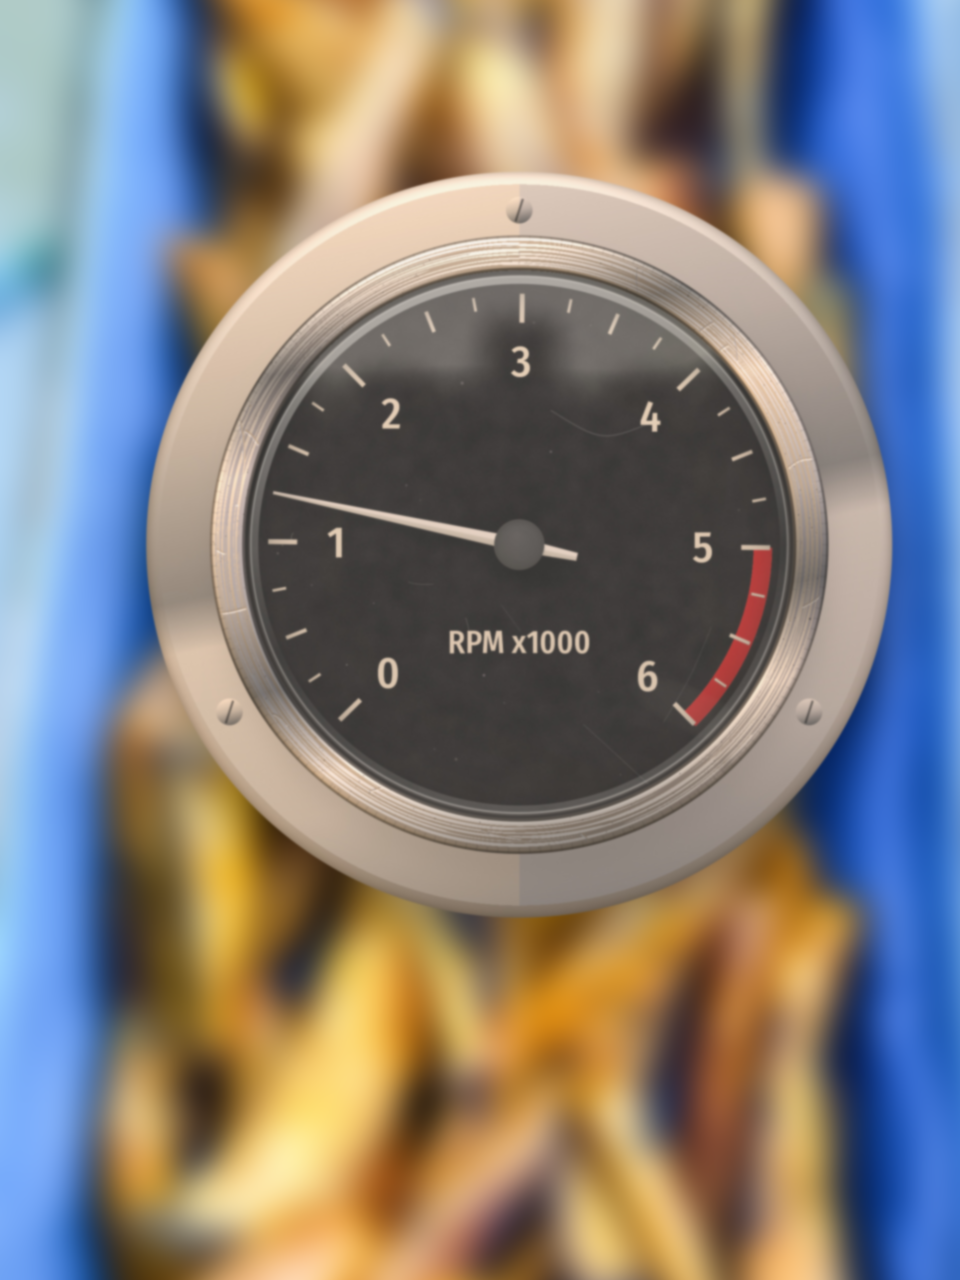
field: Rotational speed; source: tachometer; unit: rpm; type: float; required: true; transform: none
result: 1250 rpm
